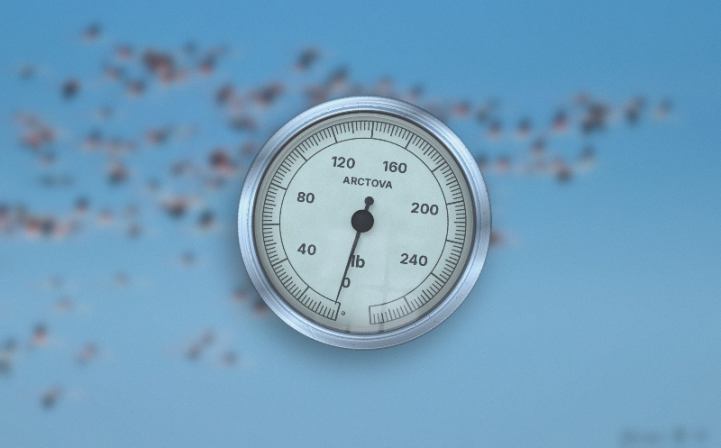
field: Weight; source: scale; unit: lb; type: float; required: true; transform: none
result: 2 lb
